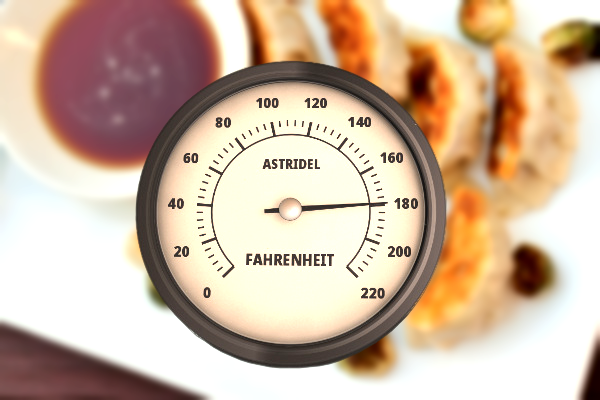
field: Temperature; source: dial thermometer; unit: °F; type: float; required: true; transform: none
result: 180 °F
